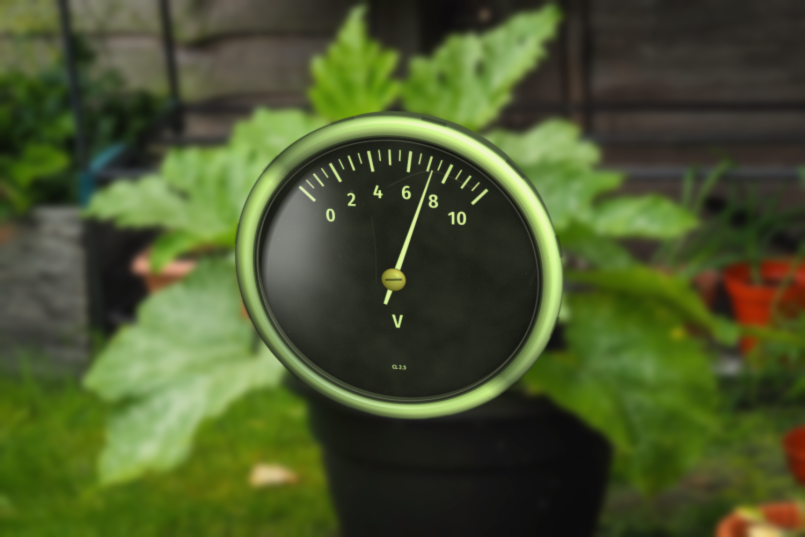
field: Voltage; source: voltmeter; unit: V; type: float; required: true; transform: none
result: 7.25 V
